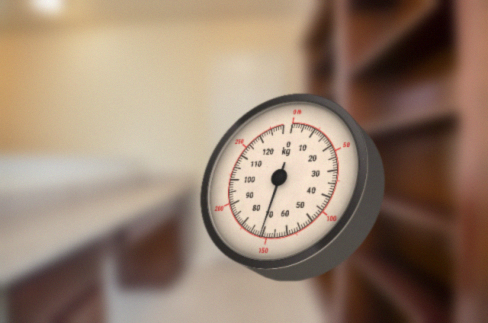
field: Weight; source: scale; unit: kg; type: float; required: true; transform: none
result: 70 kg
